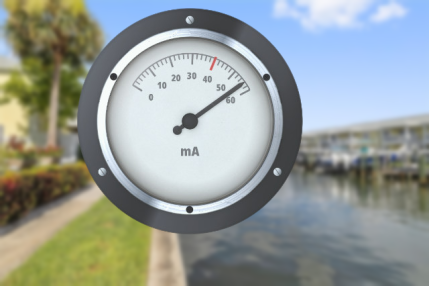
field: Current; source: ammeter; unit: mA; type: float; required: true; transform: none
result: 56 mA
